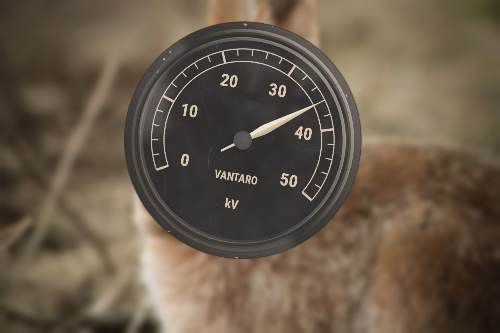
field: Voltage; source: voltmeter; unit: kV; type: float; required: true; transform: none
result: 36 kV
